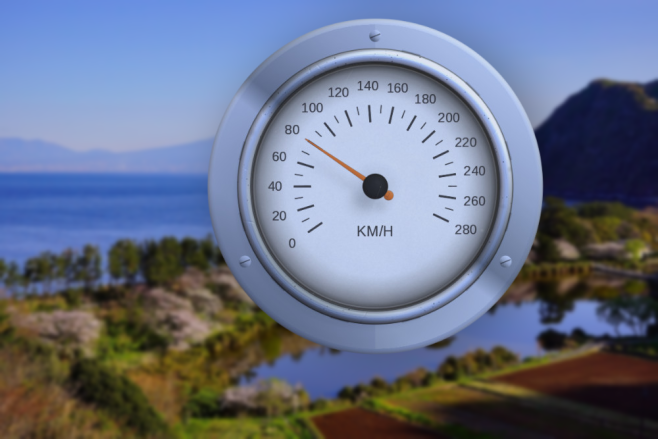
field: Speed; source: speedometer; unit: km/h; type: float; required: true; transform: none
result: 80 km/h
